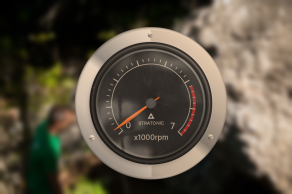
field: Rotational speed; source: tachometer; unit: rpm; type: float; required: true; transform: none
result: 200 rpm
